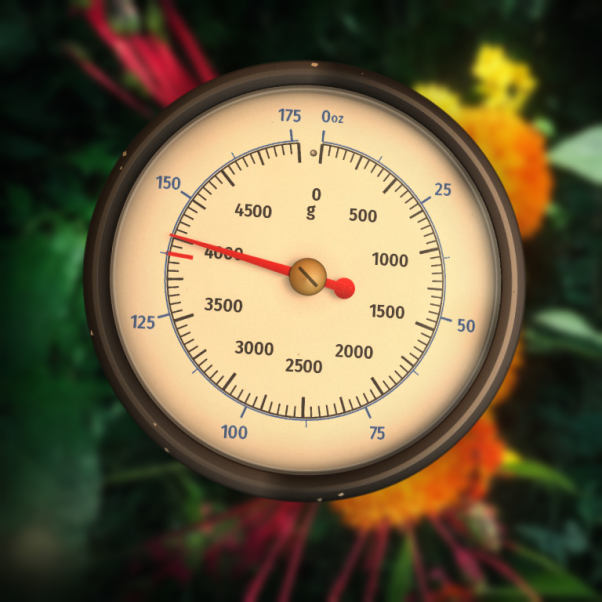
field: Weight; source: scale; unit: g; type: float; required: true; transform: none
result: 4000 g
